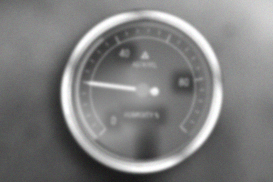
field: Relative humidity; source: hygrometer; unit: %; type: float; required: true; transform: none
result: 20 %
